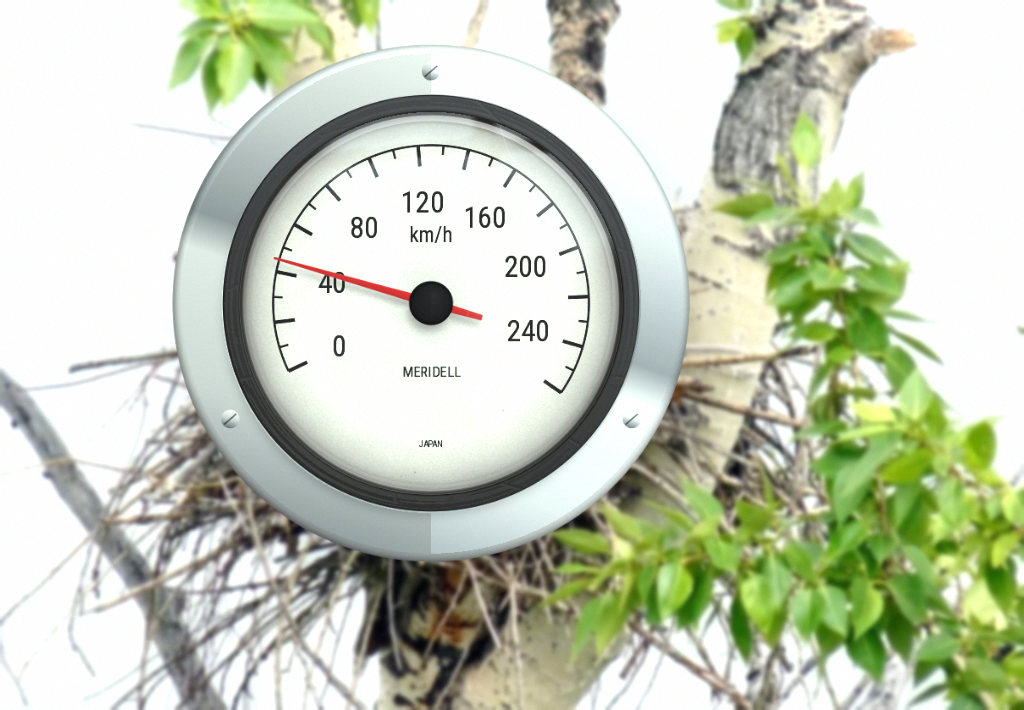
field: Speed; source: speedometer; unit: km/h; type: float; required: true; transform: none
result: 45 km/h
